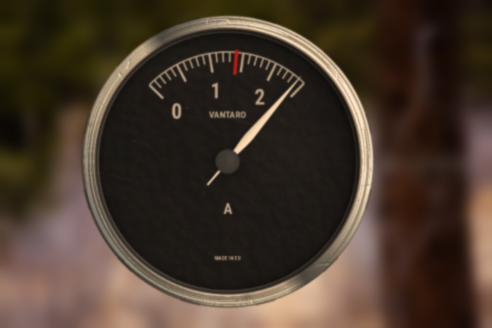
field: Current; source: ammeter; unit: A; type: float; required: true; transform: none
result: 2.4 A
